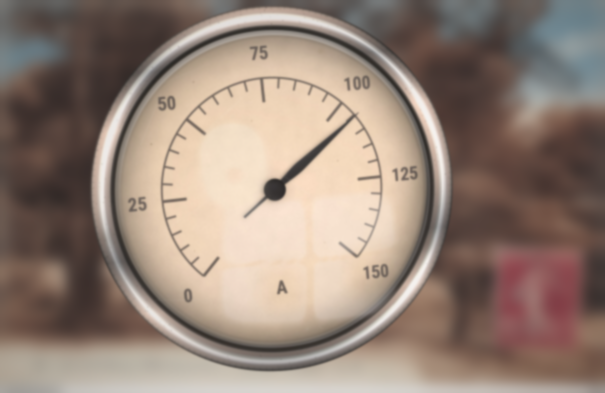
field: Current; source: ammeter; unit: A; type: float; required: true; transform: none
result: 105 A
